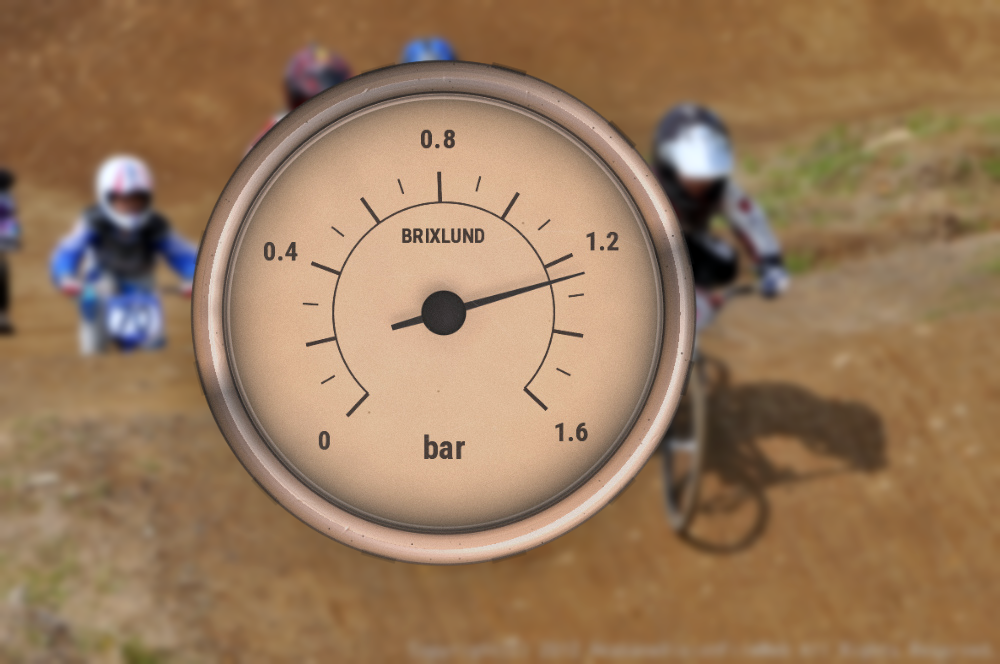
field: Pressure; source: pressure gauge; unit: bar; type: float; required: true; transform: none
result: 1.25 bar
